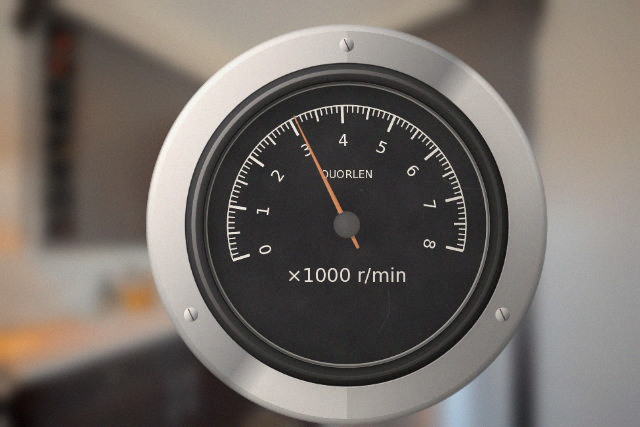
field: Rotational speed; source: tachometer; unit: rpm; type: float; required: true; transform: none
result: 3100 rpm
